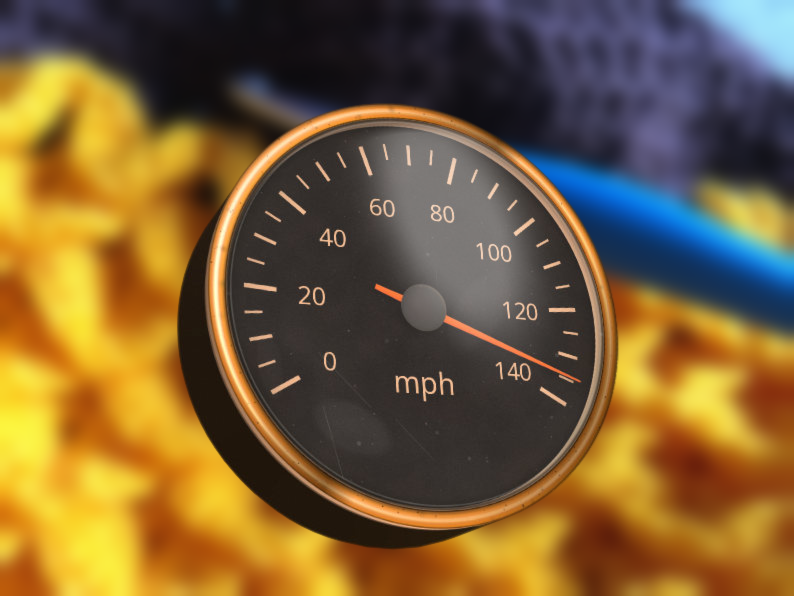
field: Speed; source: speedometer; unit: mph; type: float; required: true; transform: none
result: 135 mph
